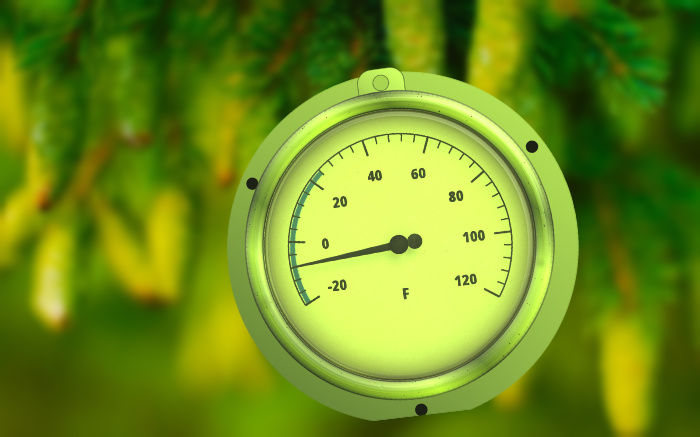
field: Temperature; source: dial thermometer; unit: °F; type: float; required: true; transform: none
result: -8 °F
